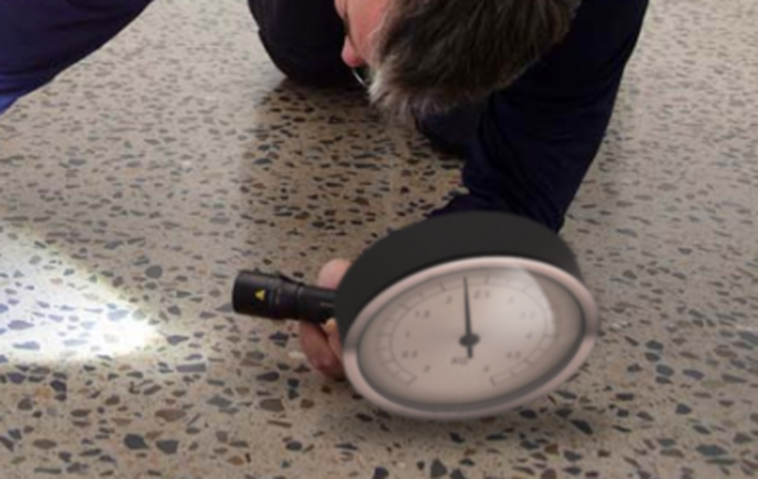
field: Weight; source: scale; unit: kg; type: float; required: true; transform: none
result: 2.25 kg
